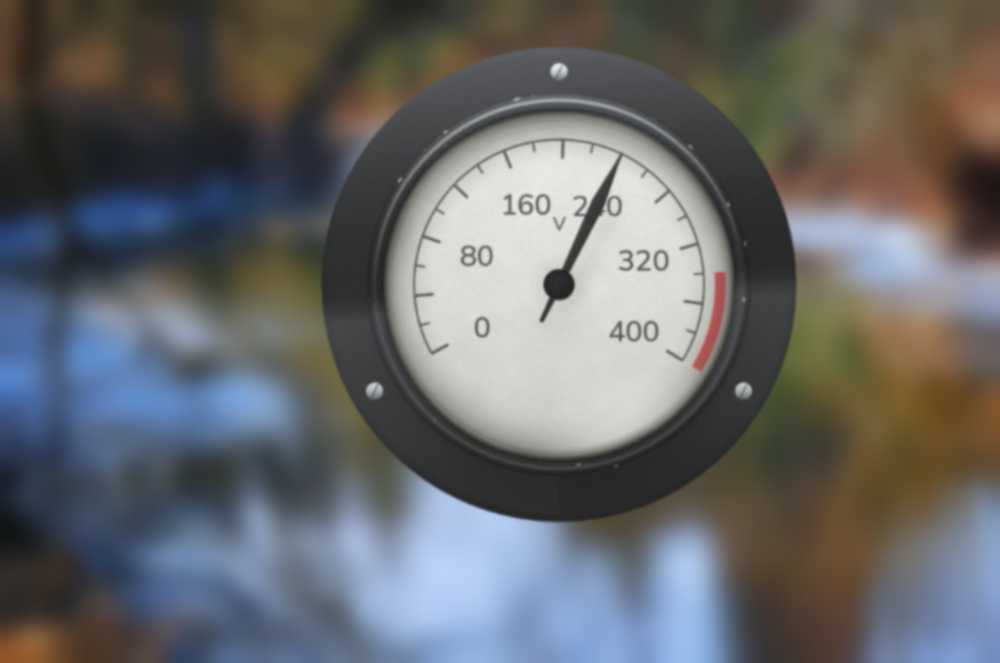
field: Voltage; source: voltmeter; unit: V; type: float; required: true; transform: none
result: 240 V
